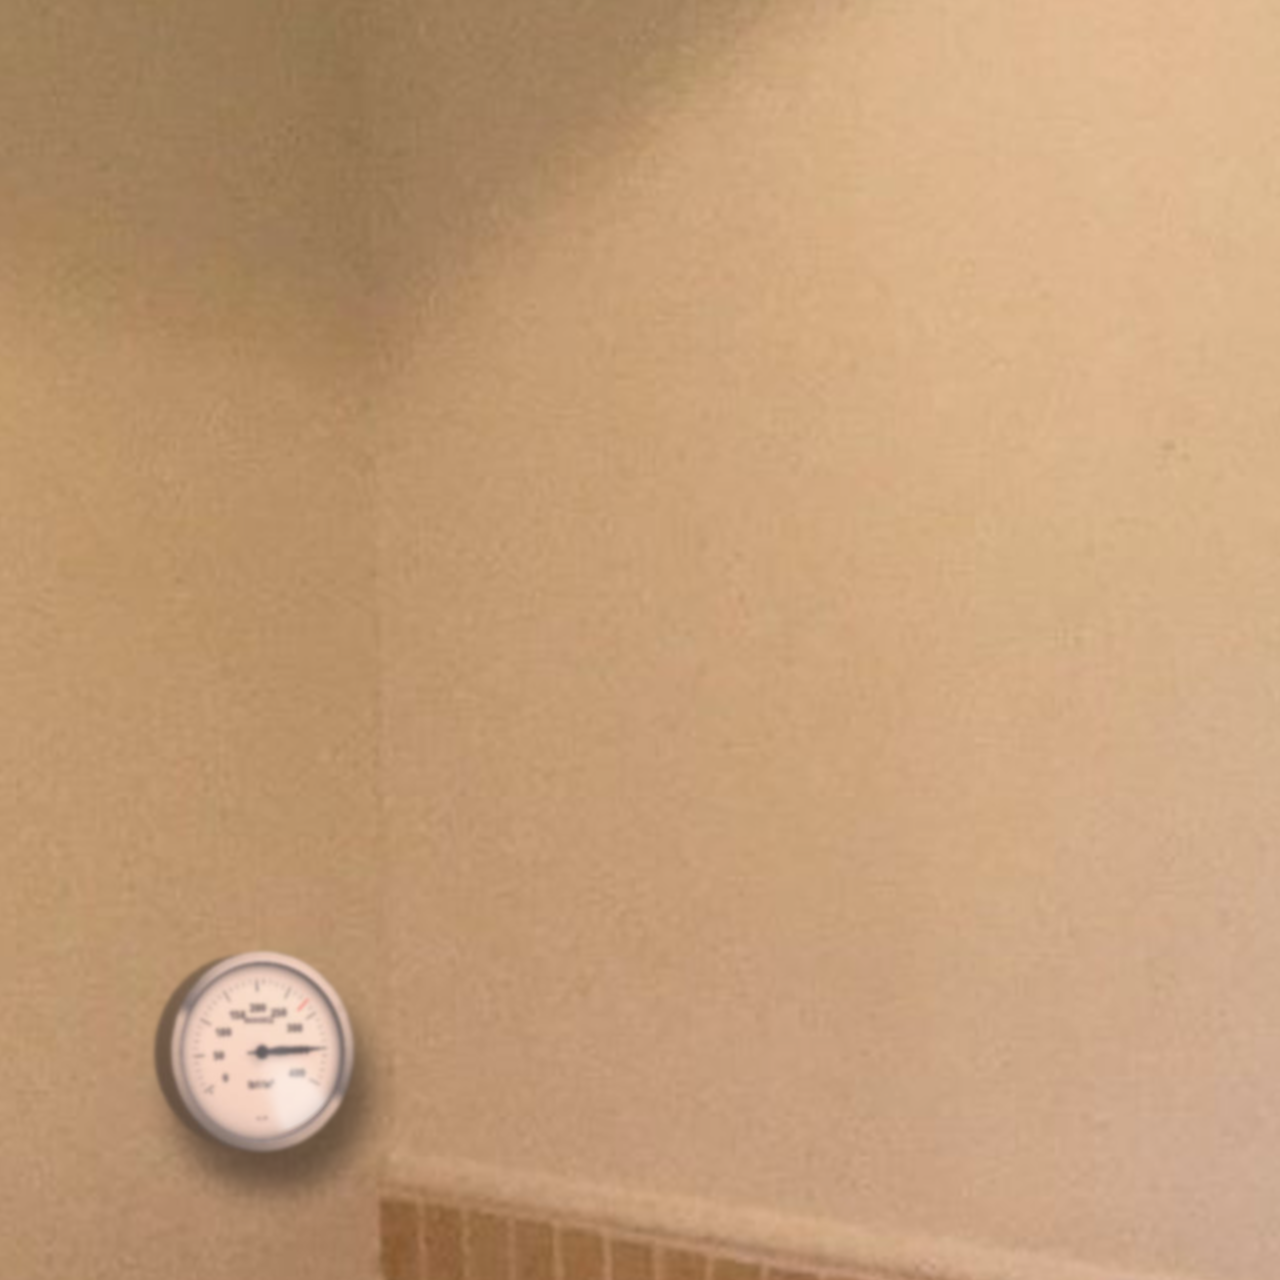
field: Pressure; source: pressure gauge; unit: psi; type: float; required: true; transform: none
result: 350 psi
